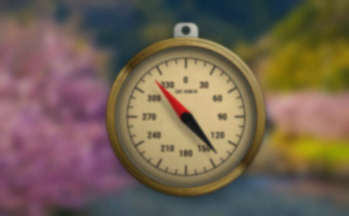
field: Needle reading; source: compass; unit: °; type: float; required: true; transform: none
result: 320 °
